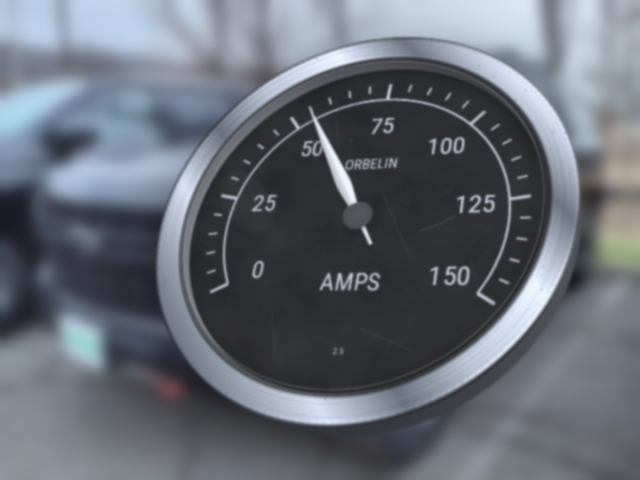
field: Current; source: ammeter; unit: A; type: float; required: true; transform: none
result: 55 A
